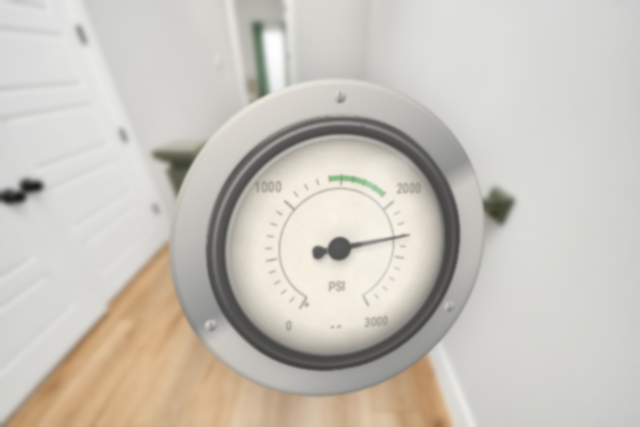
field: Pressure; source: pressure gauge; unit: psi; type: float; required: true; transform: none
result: 2300 psi
